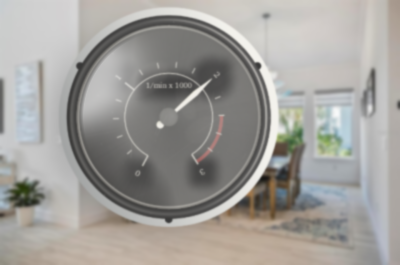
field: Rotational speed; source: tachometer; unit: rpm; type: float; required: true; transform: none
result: 2000 rpm
